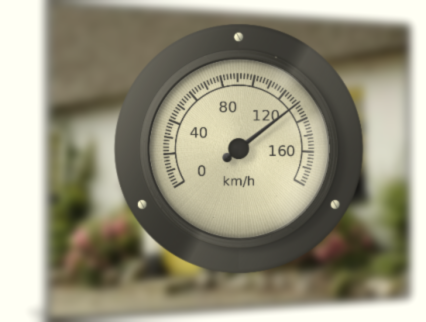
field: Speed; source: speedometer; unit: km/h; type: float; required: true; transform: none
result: 130 km/h
